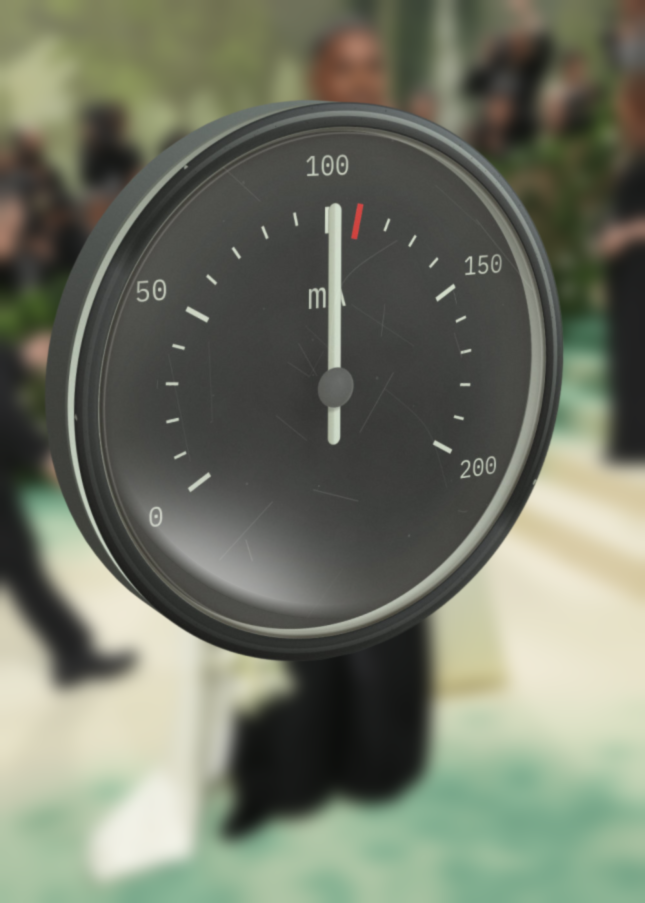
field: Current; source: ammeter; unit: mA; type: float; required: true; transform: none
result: 100 mA
